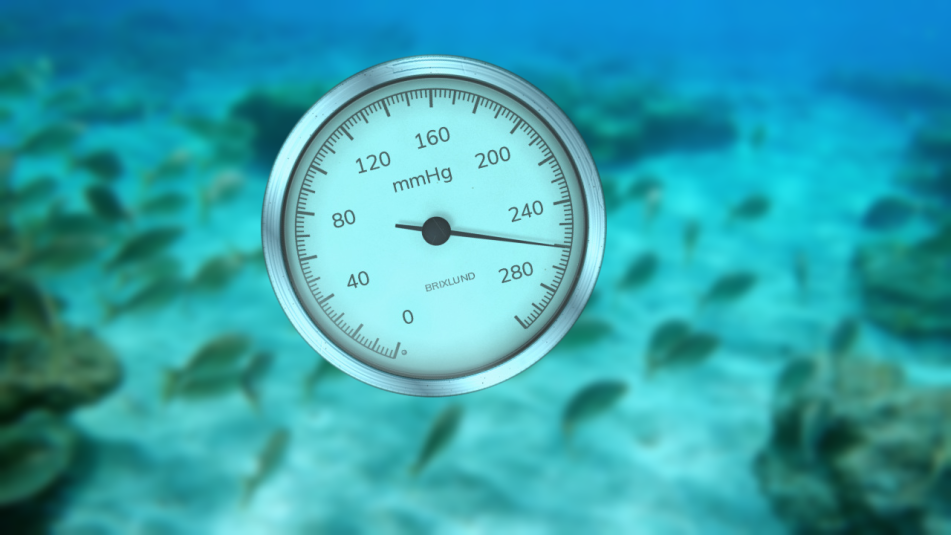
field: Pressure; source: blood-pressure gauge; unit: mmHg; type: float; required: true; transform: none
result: 260 mmHg
